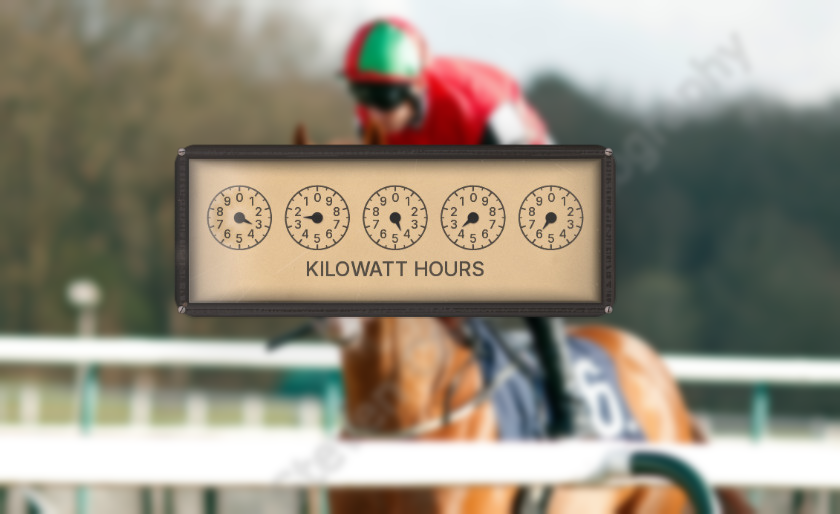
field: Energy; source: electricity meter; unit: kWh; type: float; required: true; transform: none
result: 32436 kWh
